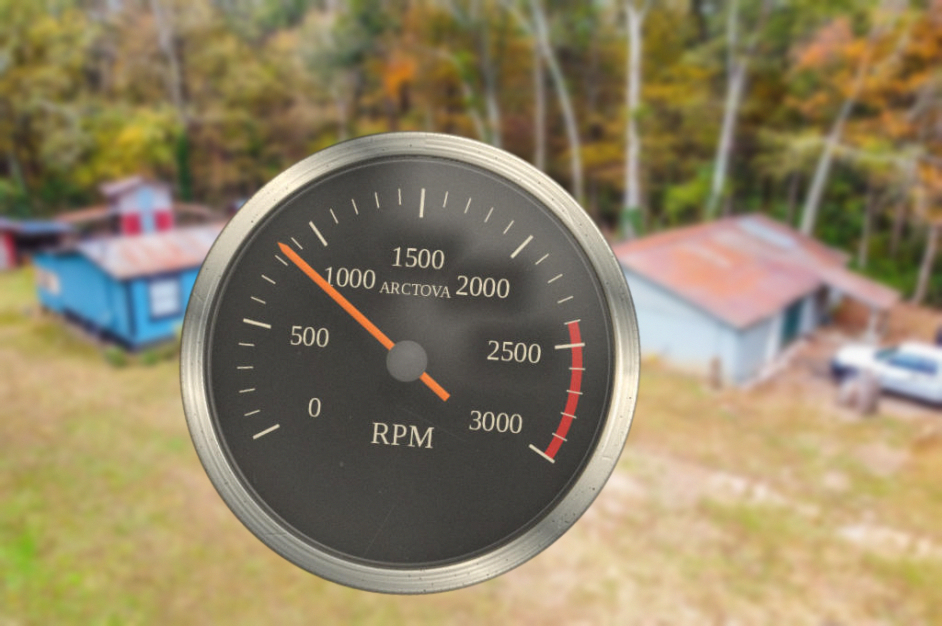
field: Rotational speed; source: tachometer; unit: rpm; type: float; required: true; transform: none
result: 850 rpm
